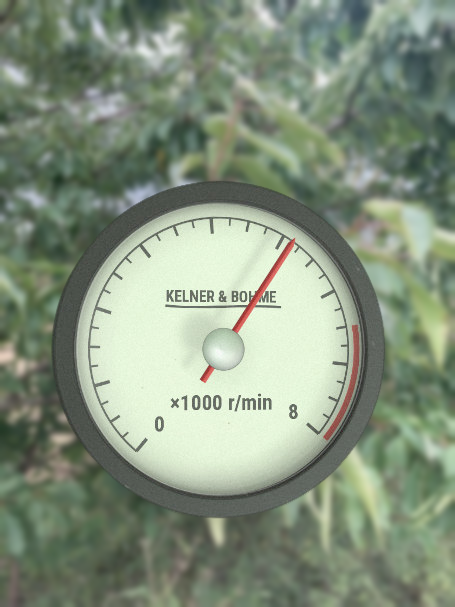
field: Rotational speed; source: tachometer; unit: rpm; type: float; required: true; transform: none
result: 5125 rpm
